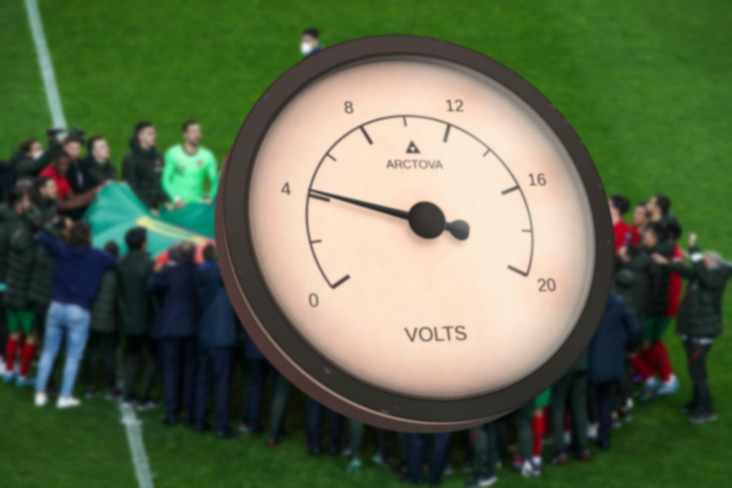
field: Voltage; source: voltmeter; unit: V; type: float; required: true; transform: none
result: 4 V
